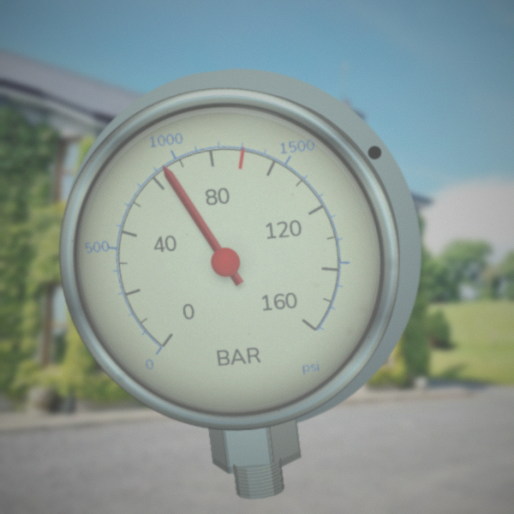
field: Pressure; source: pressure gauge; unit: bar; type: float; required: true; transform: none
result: 65 bar
